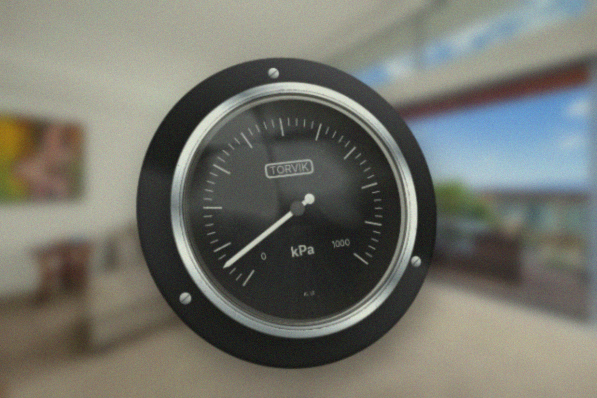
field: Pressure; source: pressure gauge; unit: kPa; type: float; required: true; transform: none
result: 60 kPa
